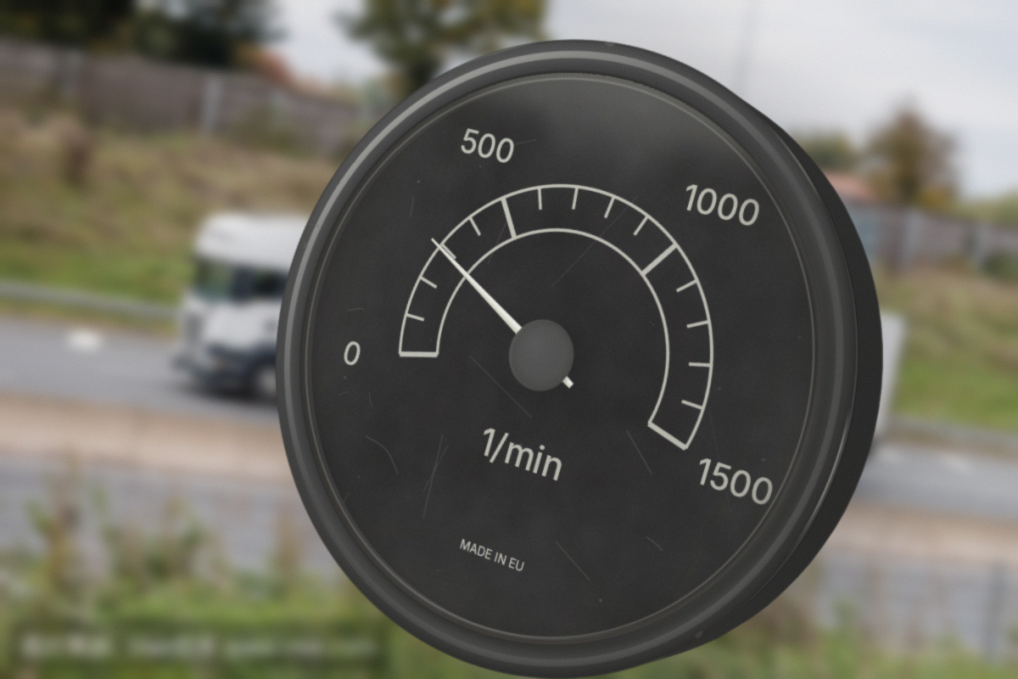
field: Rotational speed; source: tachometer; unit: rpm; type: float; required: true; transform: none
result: 300 rpm
